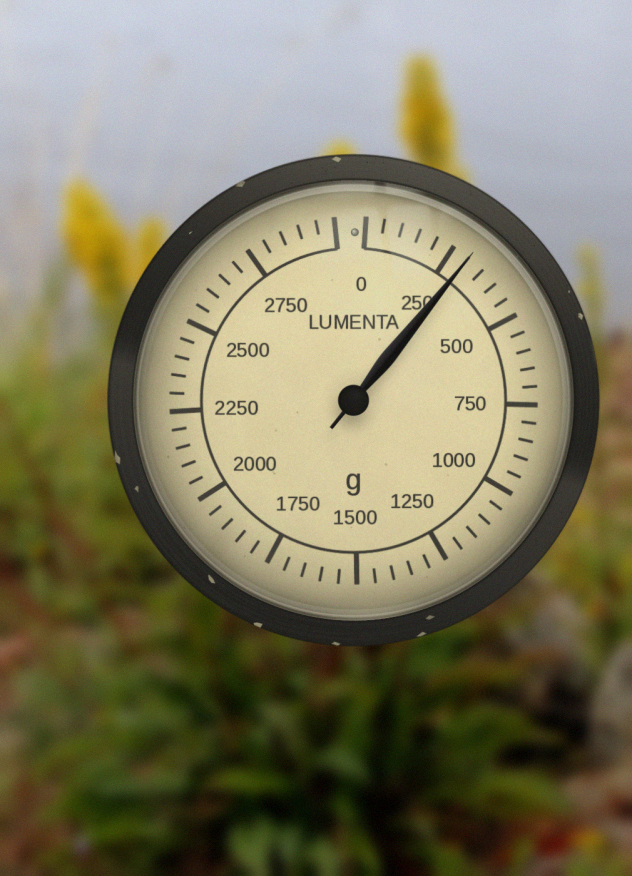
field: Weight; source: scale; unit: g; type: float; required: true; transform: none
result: 300 g
